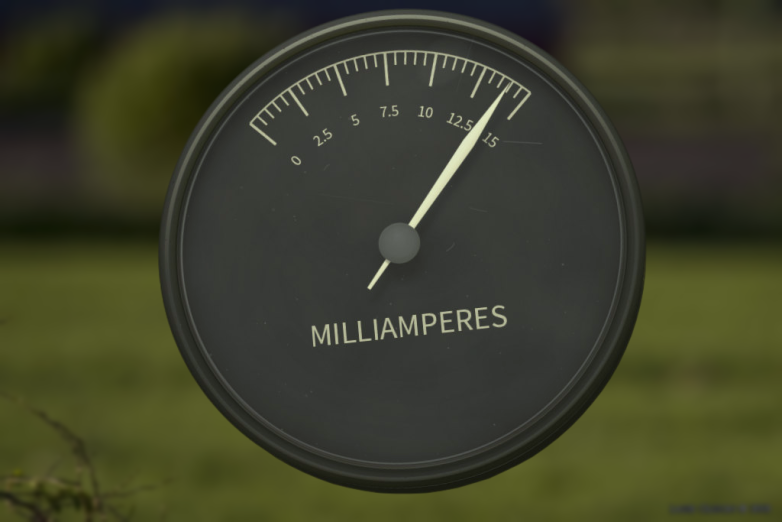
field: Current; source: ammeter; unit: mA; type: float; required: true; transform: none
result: 14 mA
